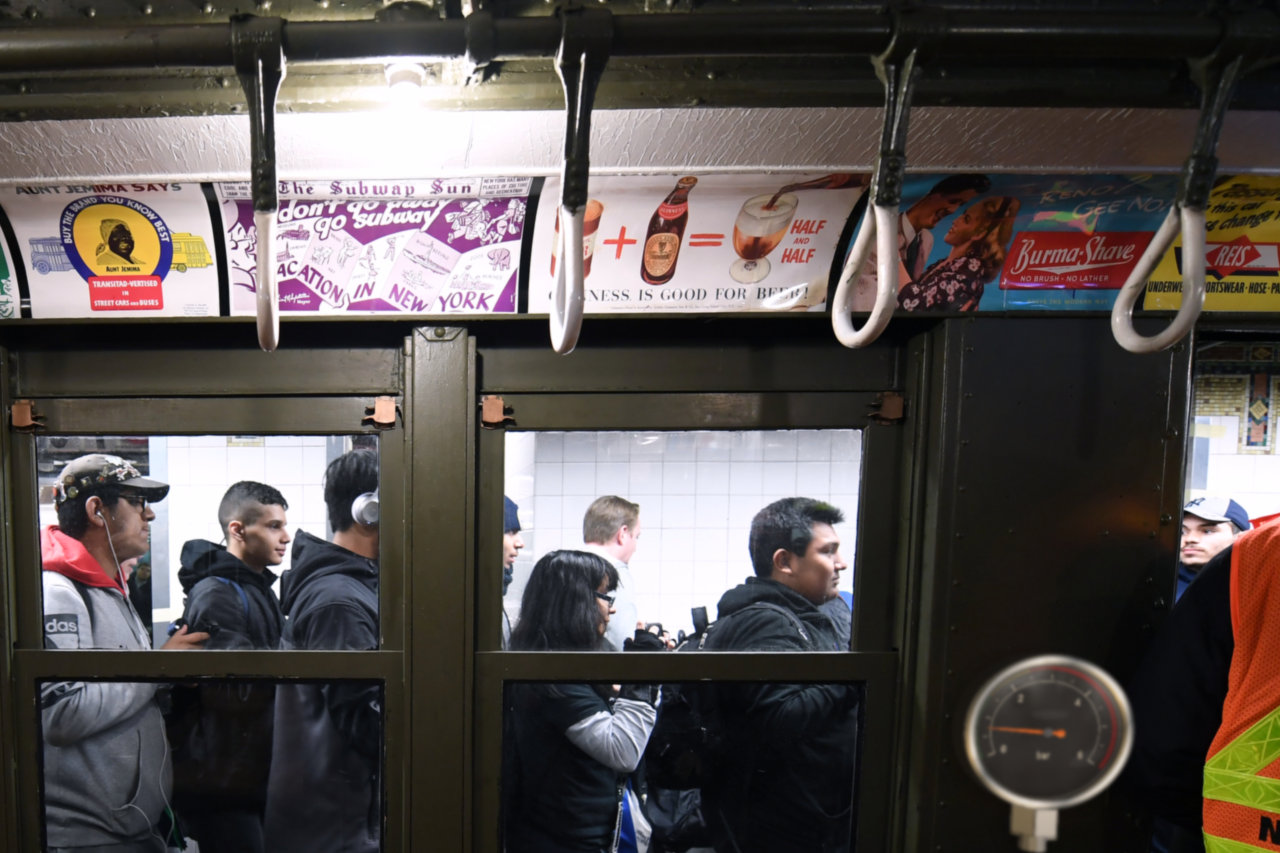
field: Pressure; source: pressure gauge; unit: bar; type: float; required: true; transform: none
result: 0.75 bar
